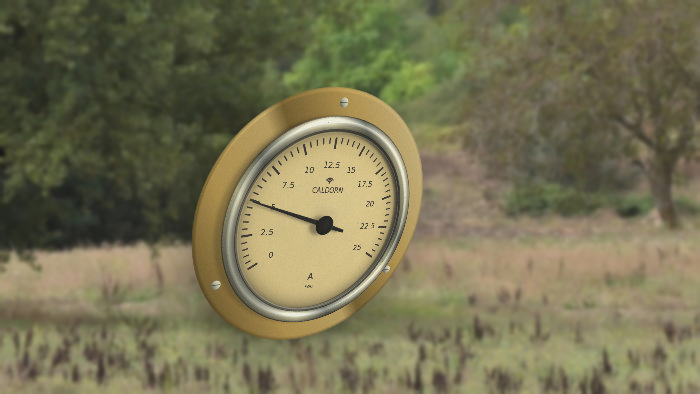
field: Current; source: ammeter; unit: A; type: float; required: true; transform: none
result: 5 A
